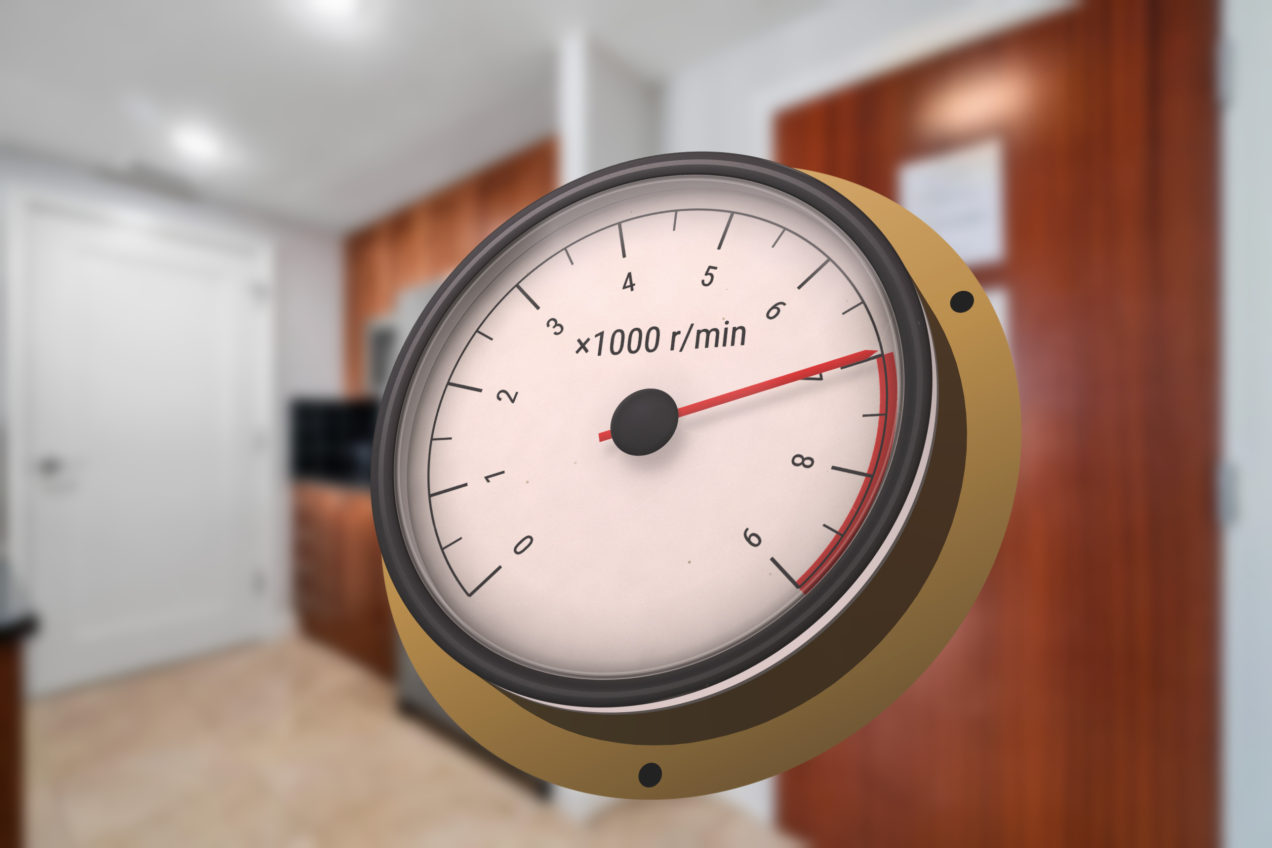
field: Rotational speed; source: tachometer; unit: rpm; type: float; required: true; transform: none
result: 7000 rpm
